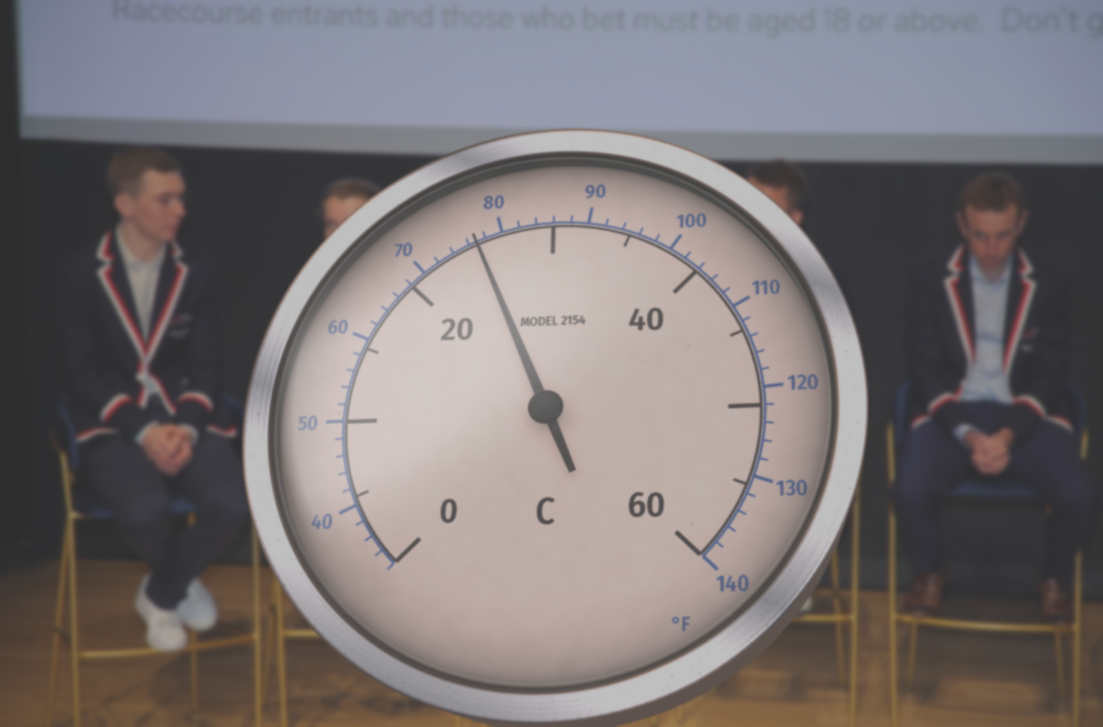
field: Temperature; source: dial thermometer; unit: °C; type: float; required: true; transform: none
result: 25 °C
